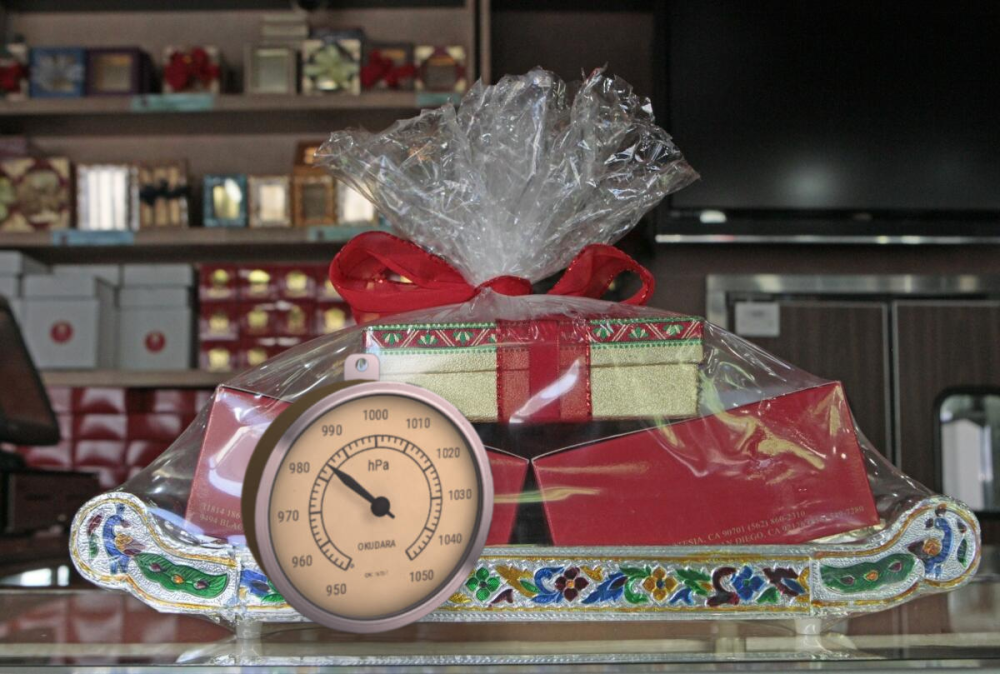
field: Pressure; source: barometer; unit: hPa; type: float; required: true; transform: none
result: 984 hPa
